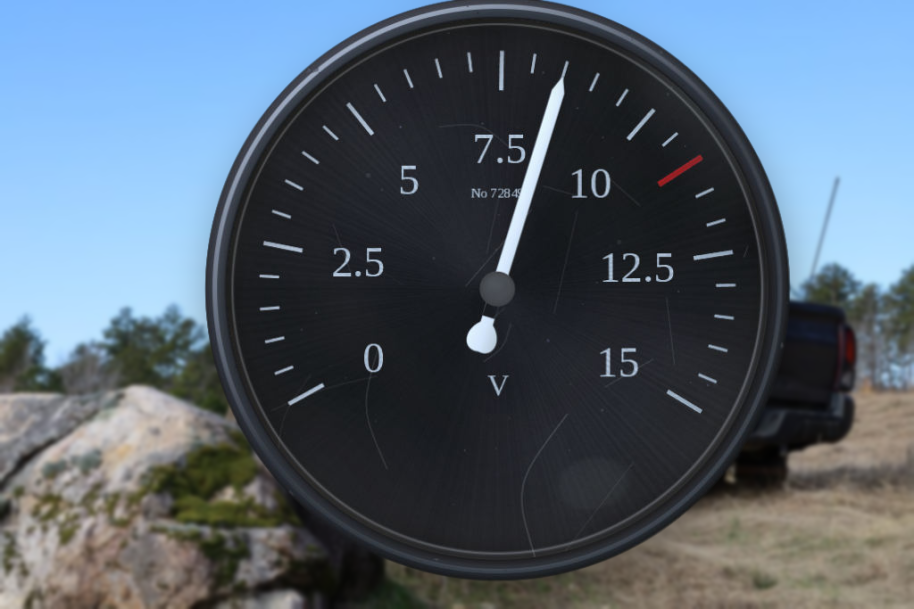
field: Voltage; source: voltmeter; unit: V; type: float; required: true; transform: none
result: 8.5 V
